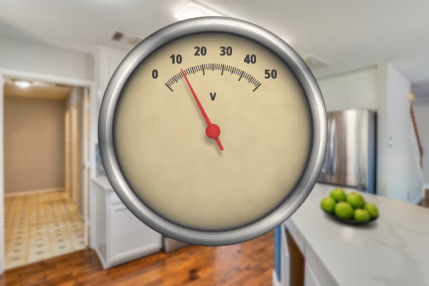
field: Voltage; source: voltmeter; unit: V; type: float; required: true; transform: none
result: 10 V
